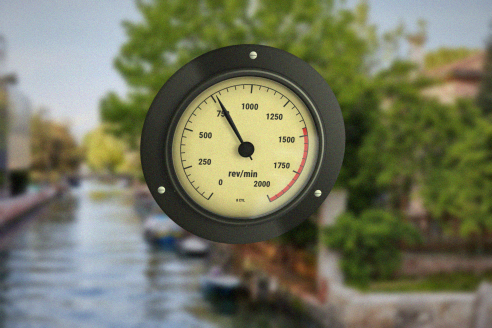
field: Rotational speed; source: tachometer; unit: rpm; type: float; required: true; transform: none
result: 775 rpm
